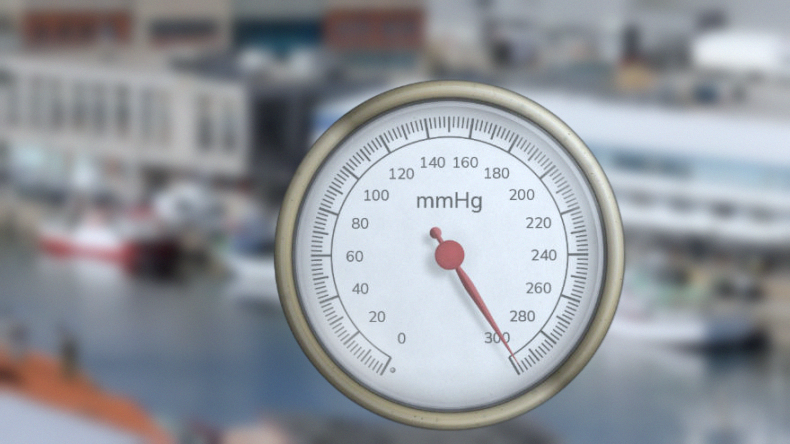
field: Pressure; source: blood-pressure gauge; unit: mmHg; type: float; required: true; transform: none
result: 298 mmHg
